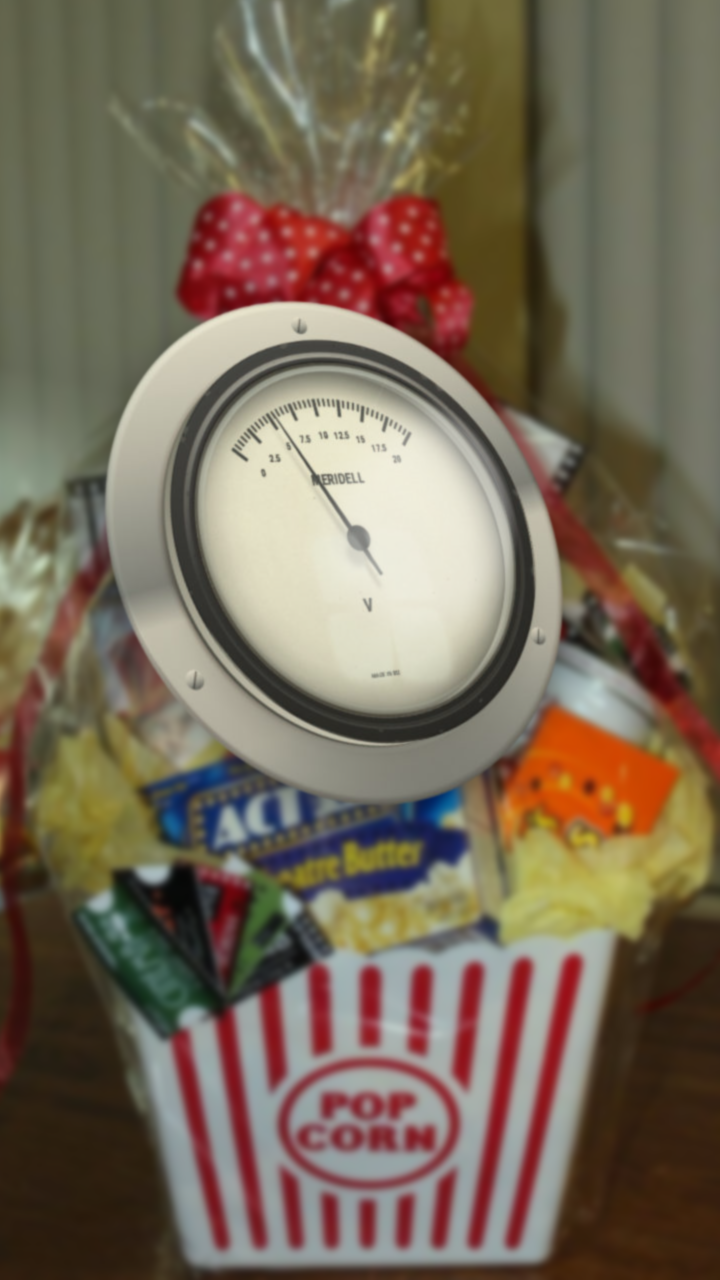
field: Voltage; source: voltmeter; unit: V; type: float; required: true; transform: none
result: 5 V
